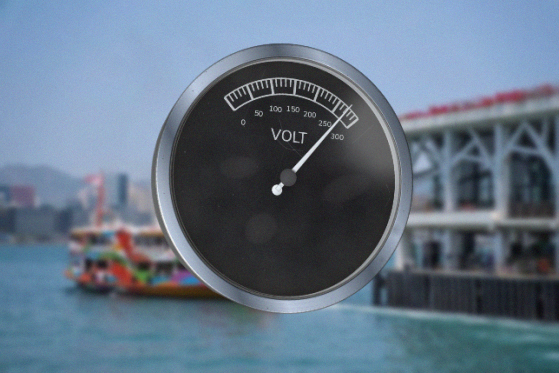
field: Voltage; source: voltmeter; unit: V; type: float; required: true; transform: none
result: 270 V
